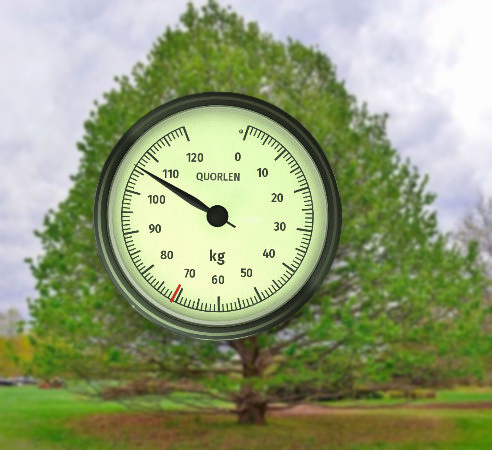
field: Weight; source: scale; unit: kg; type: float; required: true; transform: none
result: 106 kg
